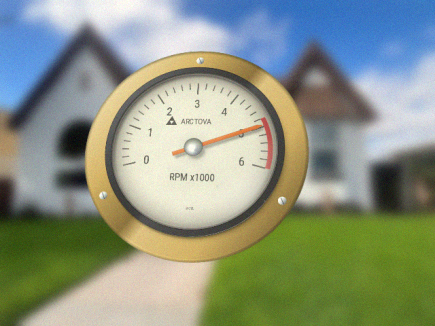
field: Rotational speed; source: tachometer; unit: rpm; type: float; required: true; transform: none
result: 5000 rpm
